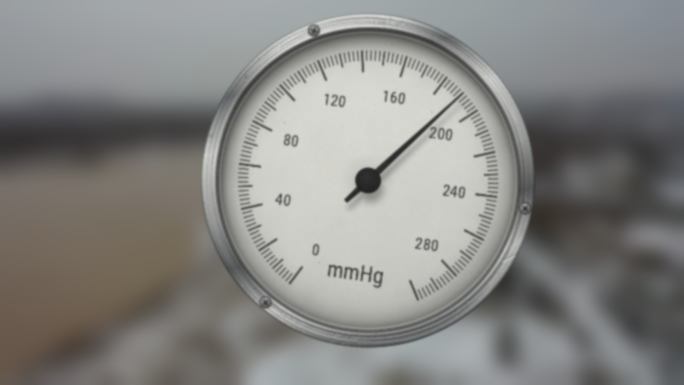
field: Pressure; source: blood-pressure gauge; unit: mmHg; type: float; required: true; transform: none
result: 190 mmHg
